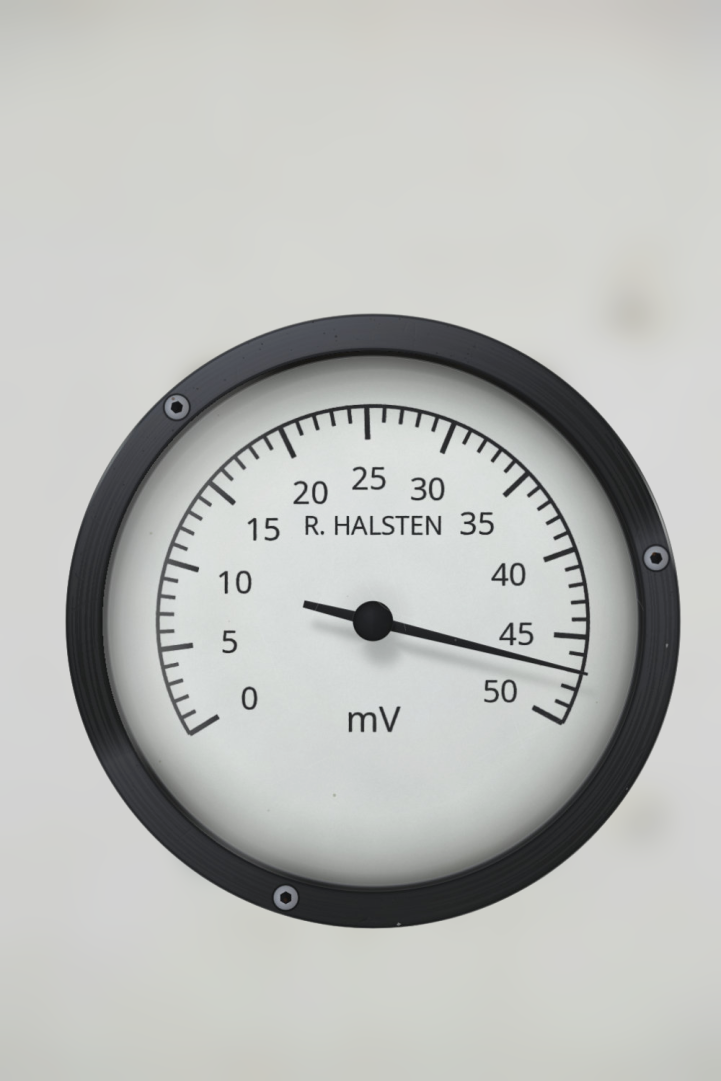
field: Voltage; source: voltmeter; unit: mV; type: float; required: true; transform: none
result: 47 mV
